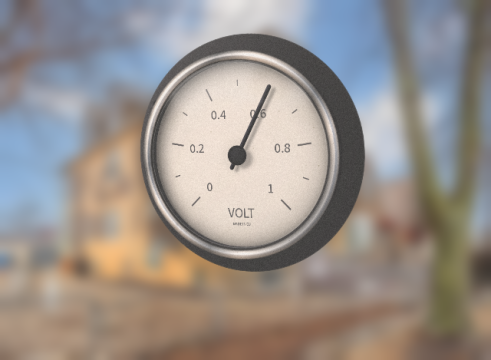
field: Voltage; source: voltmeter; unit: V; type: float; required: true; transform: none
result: 0.6 V
